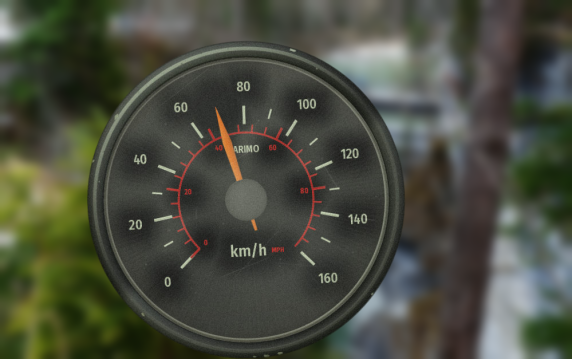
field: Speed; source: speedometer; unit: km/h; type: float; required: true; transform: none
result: 70 km/h
